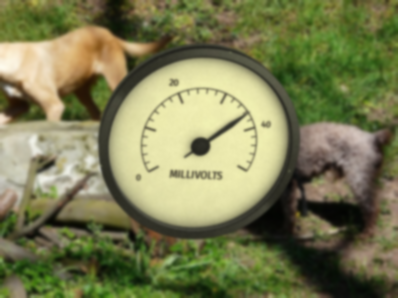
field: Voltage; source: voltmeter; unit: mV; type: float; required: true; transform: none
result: 36 mV
